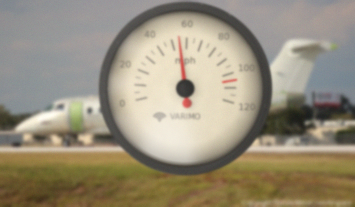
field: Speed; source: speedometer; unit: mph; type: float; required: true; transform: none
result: 55 mph
